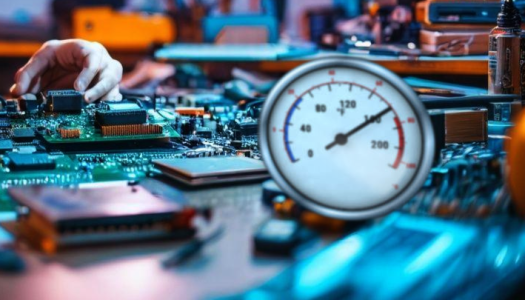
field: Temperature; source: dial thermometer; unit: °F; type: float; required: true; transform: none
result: 160 °F
